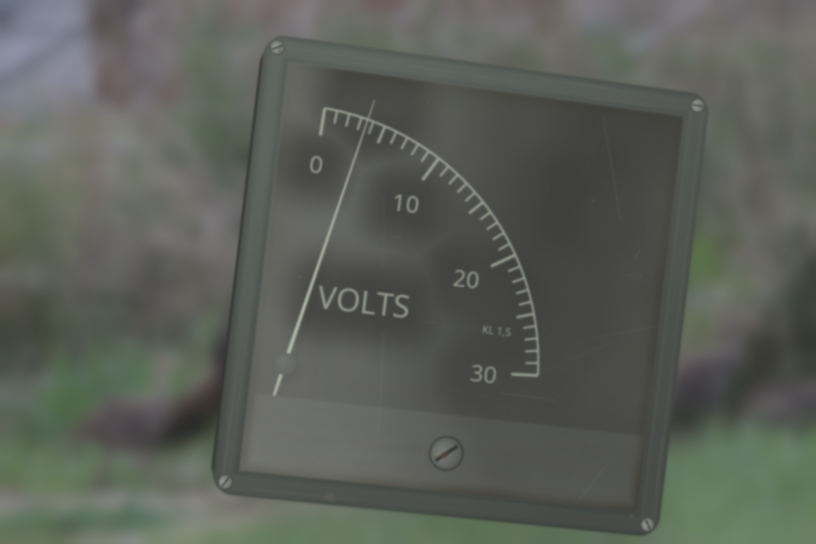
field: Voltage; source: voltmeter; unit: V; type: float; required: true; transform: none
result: 3.5 V
